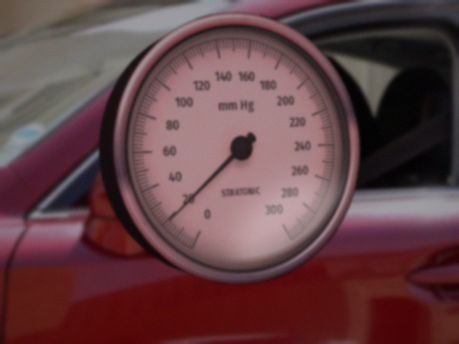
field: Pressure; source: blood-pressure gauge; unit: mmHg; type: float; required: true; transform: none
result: 20 mmHg
